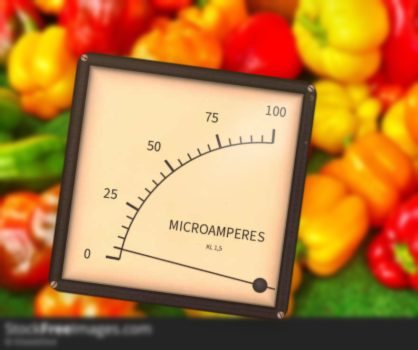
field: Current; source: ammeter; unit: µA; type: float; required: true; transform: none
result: 5 µA
